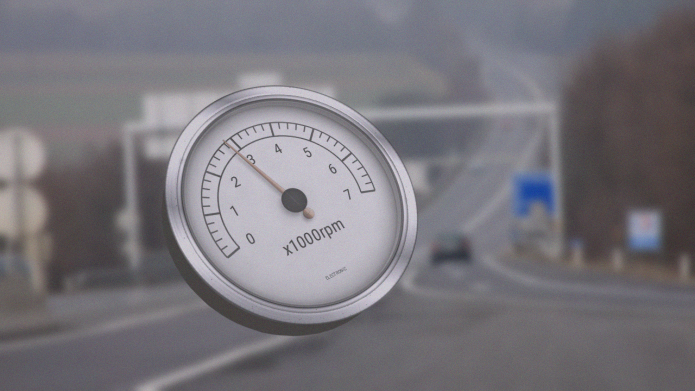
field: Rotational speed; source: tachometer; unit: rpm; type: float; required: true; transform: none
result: 2800 rpm
